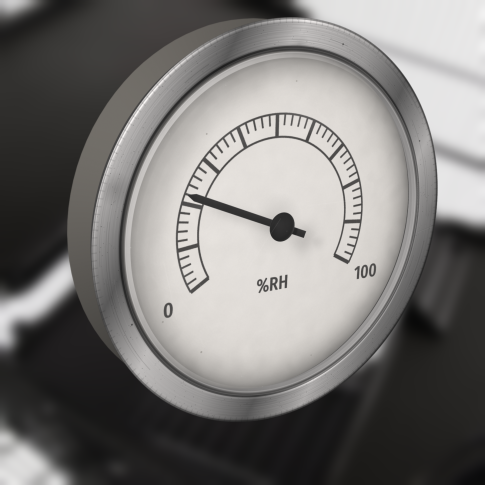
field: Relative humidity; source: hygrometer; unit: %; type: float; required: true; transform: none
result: 22 %
